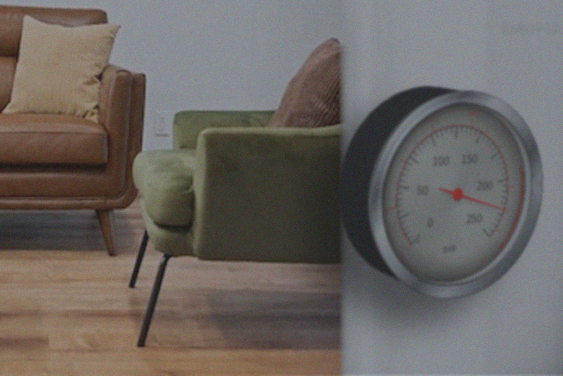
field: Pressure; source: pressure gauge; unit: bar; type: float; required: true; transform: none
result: 225 bar
